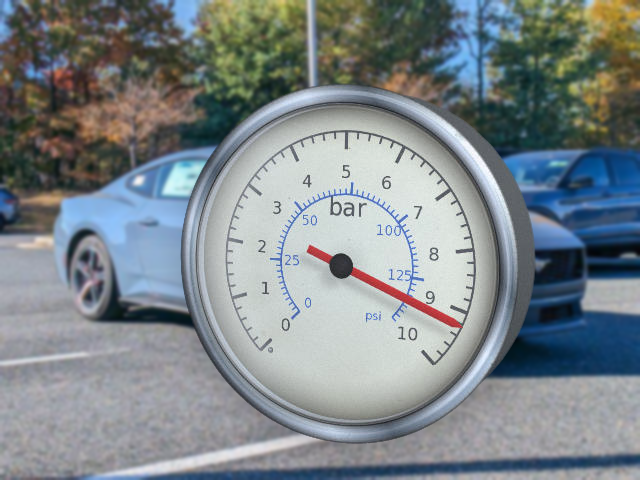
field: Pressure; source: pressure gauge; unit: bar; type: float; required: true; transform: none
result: 9.2 bar
